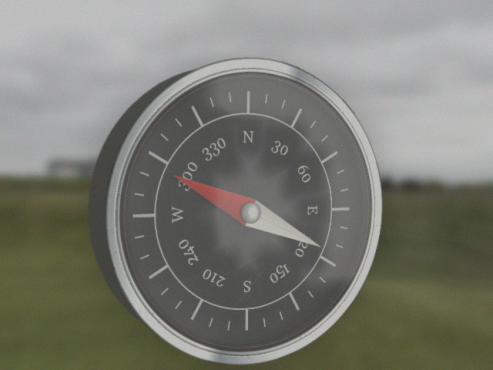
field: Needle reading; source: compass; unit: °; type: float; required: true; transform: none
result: 295 °
